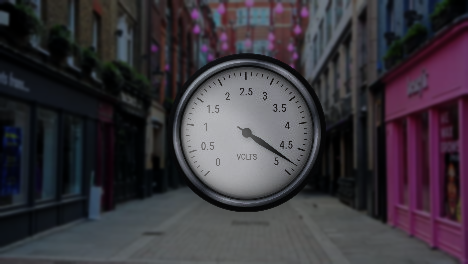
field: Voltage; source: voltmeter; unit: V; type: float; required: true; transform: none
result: 4.8 V
